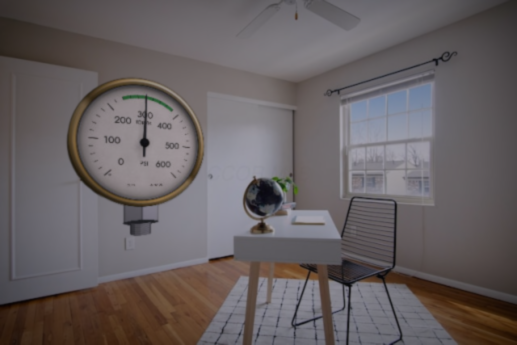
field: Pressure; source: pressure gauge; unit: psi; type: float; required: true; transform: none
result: 300 psi
